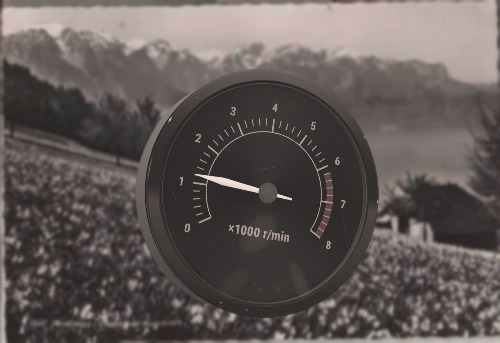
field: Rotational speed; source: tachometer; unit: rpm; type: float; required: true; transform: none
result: 1200 rpm
